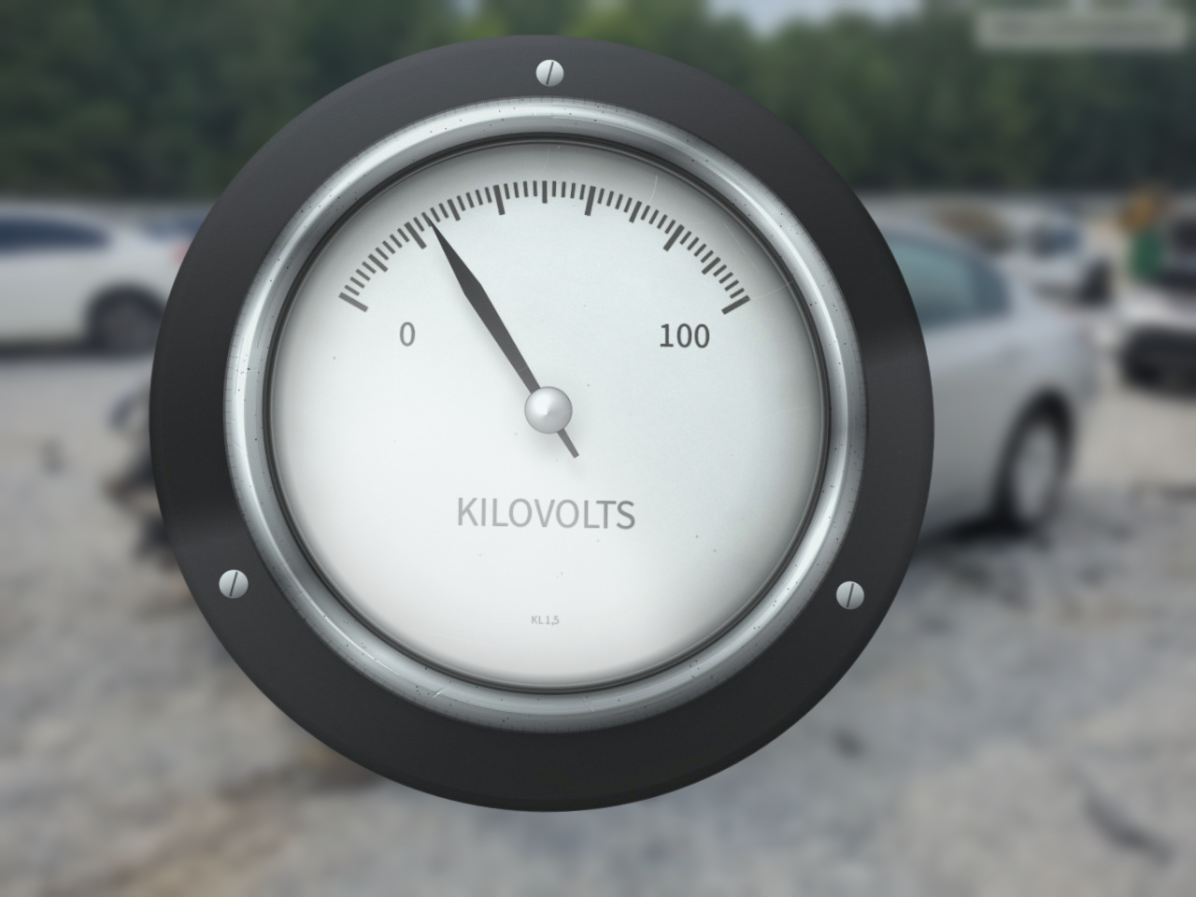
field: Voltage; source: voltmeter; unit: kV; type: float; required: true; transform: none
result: 24 kV
